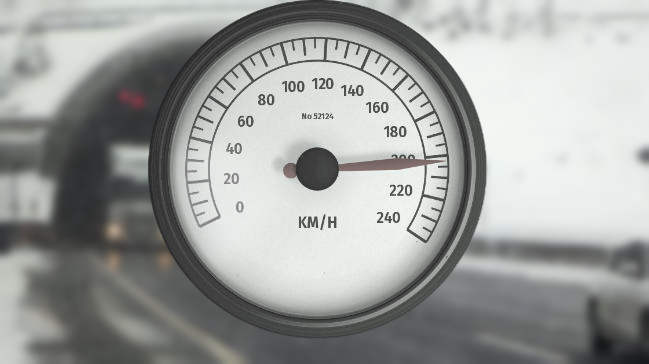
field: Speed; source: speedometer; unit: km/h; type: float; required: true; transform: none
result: 202.5 km/h
